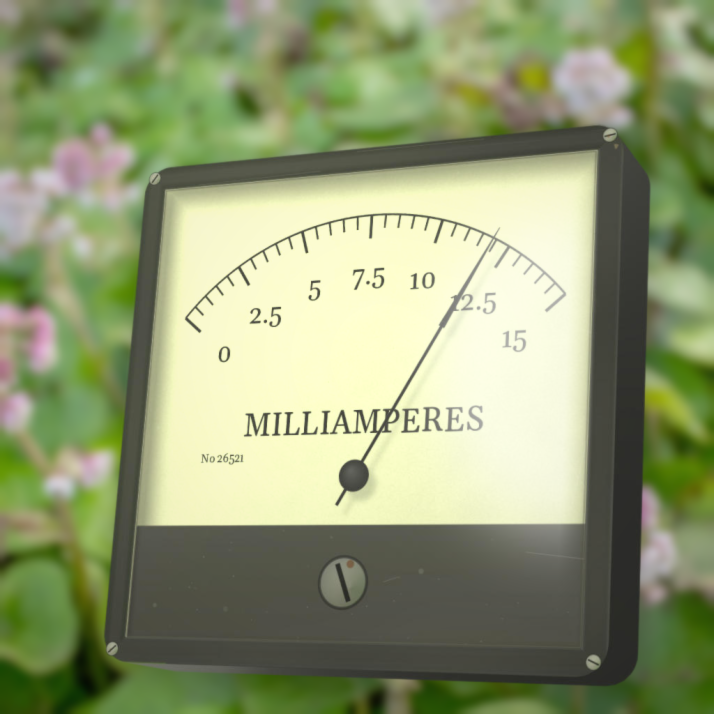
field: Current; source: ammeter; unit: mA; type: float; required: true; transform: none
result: 12 mA
